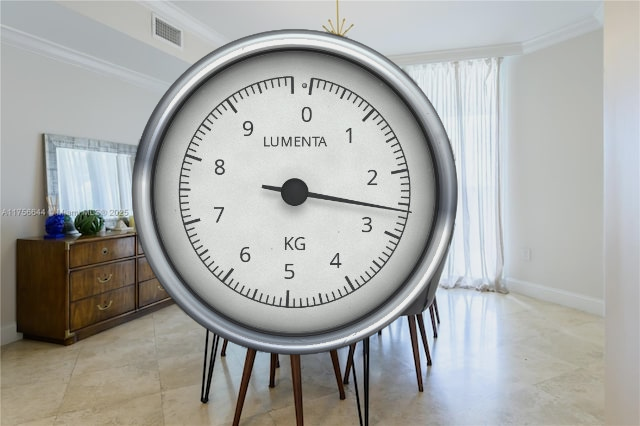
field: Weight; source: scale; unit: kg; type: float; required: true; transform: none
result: 2.6 kg
